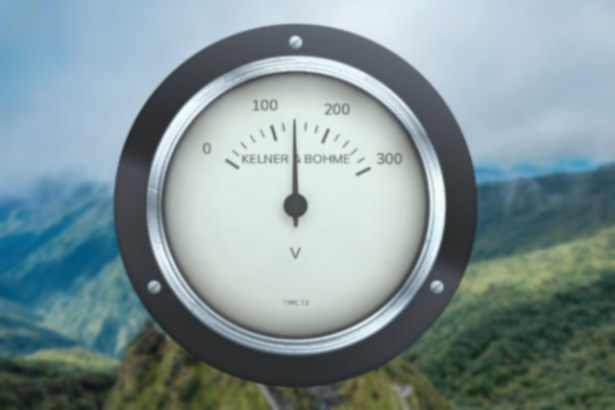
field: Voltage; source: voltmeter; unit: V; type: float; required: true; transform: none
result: 140 V
